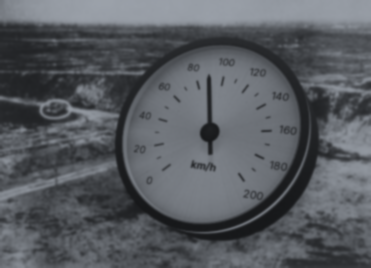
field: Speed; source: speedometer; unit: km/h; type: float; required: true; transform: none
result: 90 km/h
